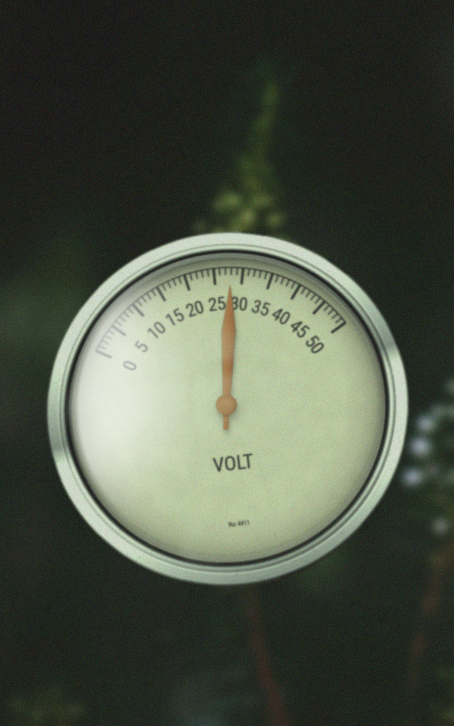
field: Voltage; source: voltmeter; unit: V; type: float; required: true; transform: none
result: 28 V
